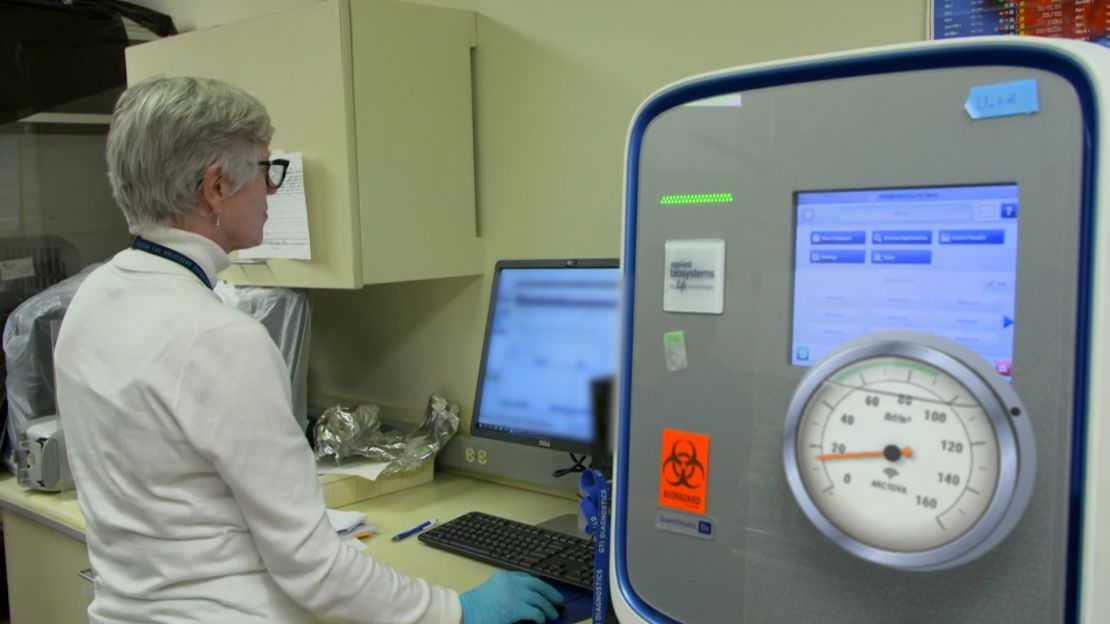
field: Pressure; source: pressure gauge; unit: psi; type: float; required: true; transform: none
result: 15 psi
